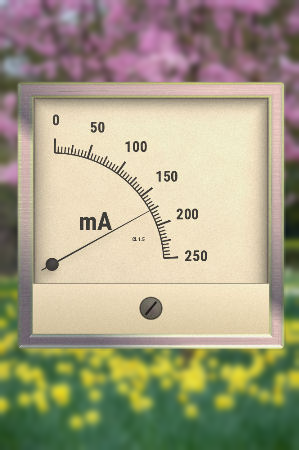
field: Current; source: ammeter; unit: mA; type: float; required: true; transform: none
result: 175 mA
